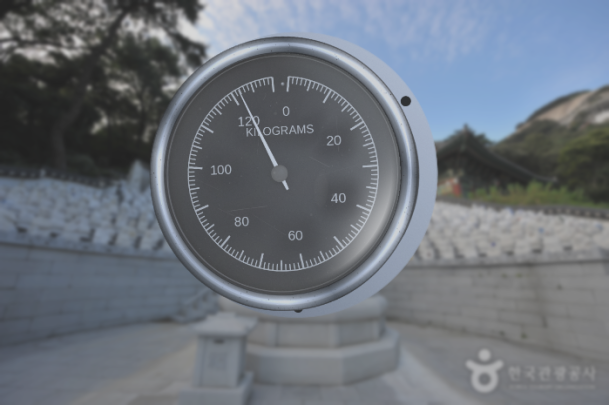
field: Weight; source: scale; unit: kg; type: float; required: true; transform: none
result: 122 kg
